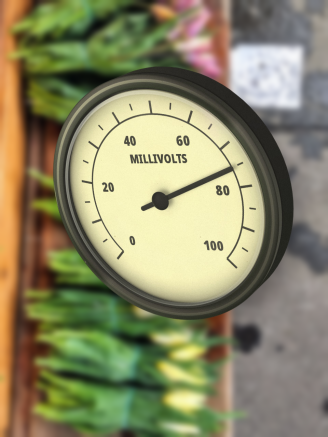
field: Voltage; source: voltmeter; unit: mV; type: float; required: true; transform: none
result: 75 mV
